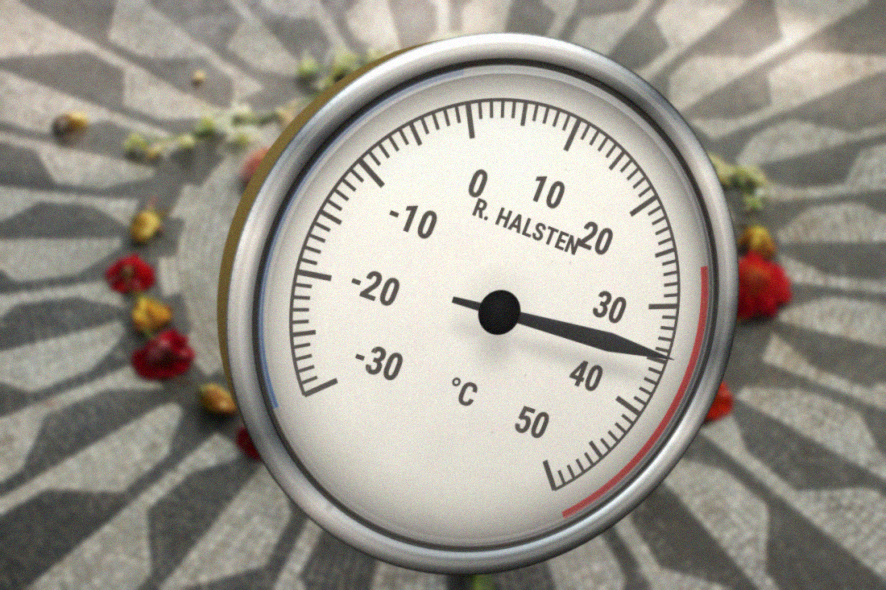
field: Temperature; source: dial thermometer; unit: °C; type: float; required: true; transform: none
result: 34.5 °C
